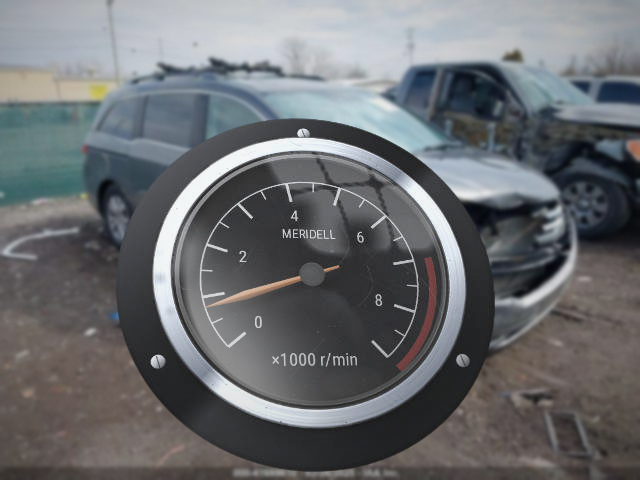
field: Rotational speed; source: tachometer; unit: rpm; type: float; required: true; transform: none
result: 750 rpm
